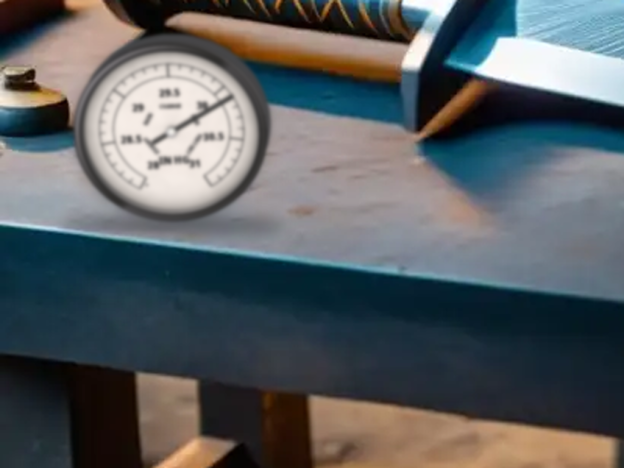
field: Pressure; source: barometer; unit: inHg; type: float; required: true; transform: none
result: 30.1 inHg
